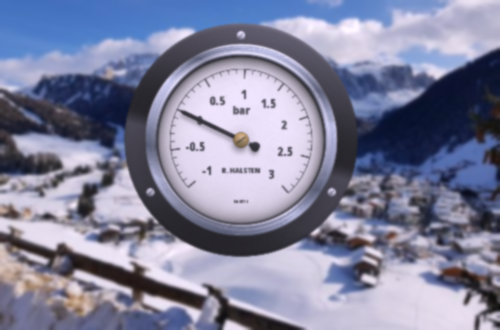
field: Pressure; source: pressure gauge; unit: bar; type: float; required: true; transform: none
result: 0 bar
